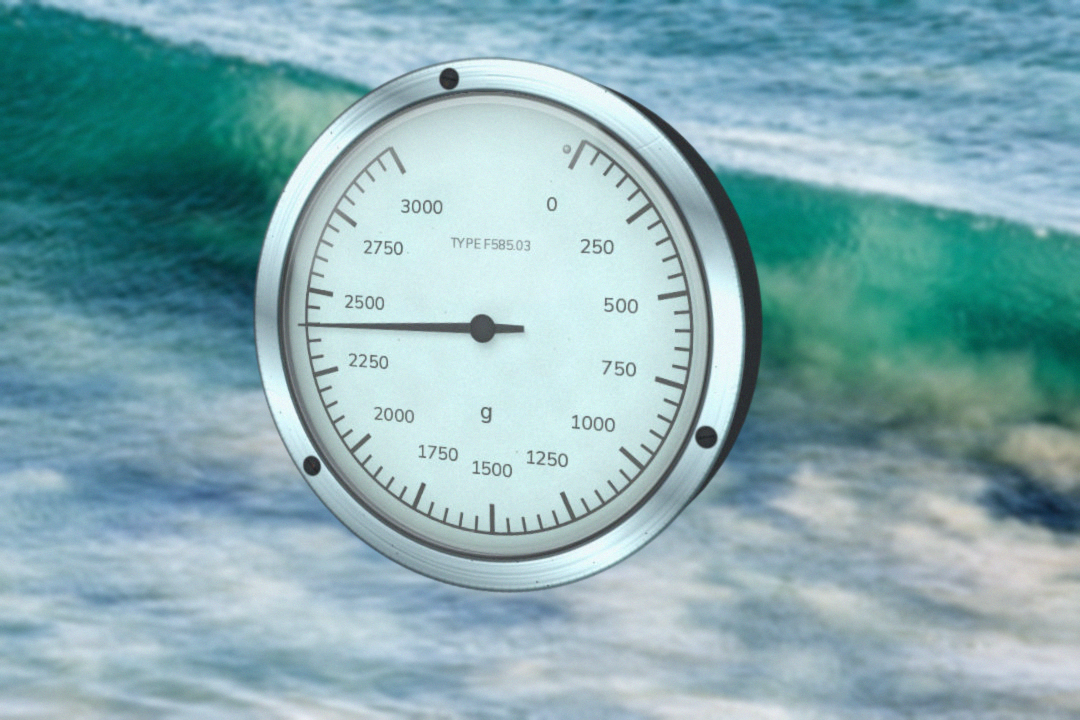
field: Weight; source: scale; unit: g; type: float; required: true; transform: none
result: 2400 g
